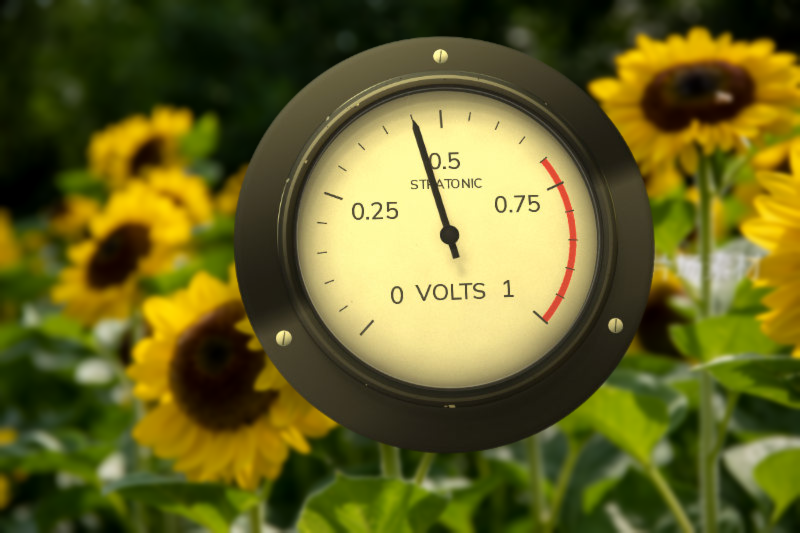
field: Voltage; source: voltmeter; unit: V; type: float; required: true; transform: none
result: 0.45 V
